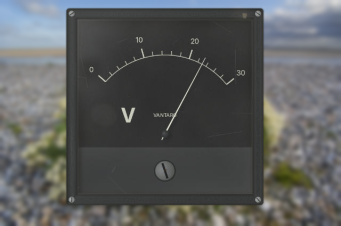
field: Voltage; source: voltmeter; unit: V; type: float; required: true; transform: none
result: 23 V
